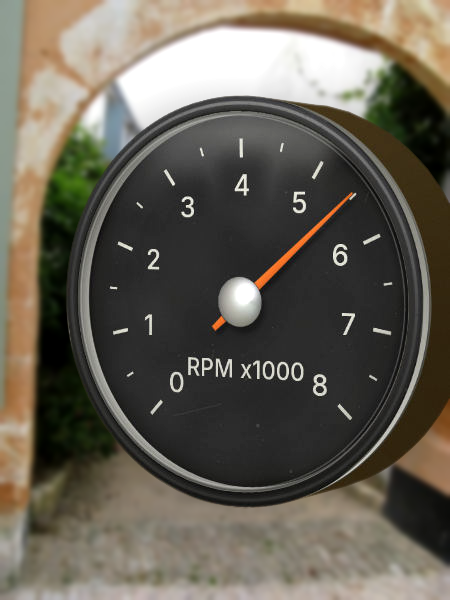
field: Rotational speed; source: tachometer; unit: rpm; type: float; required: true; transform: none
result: 5500 rpm
